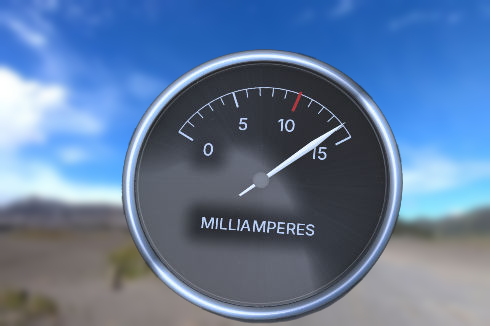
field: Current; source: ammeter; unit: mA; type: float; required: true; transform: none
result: 14 mA
